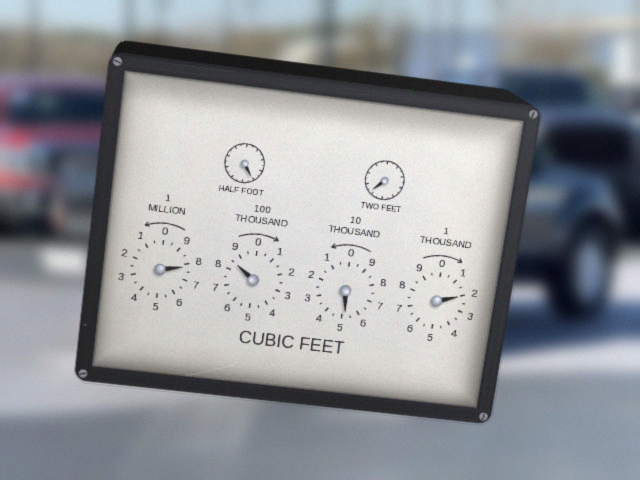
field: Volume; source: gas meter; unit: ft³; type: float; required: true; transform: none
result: 785200 ft³
